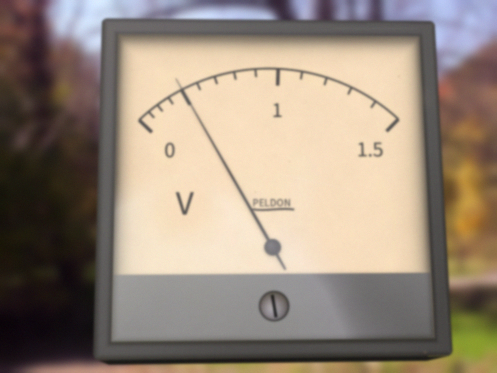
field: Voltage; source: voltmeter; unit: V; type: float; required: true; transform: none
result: 0.5 V
